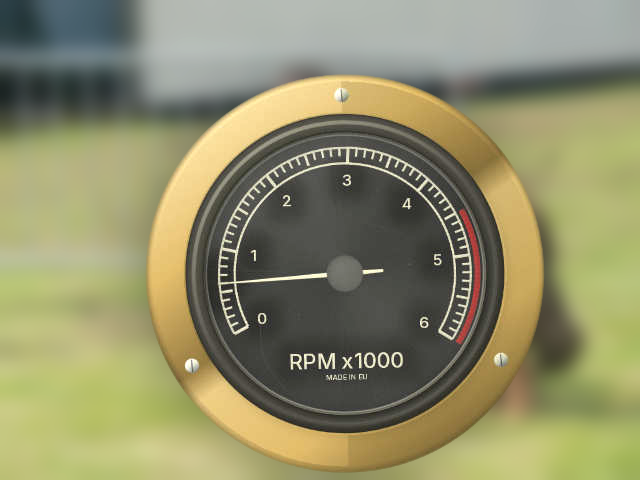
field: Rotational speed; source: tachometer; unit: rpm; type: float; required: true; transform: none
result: 600 rpm
